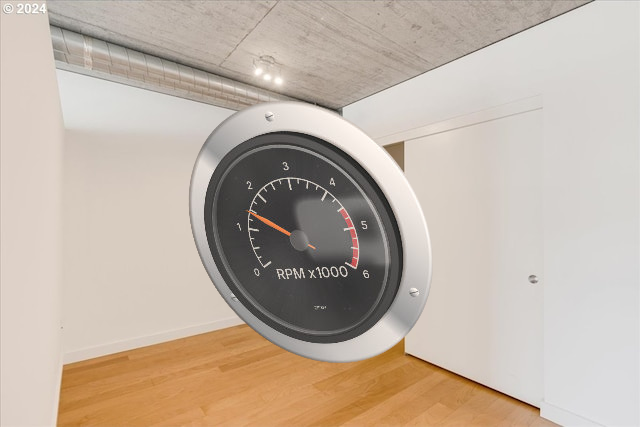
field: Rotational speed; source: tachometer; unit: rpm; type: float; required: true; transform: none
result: 1500 rpm
